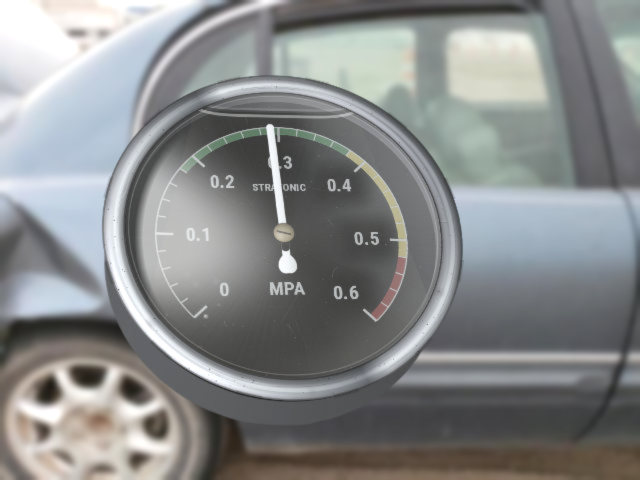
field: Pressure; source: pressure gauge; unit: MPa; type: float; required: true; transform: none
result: 0.29 MPa
